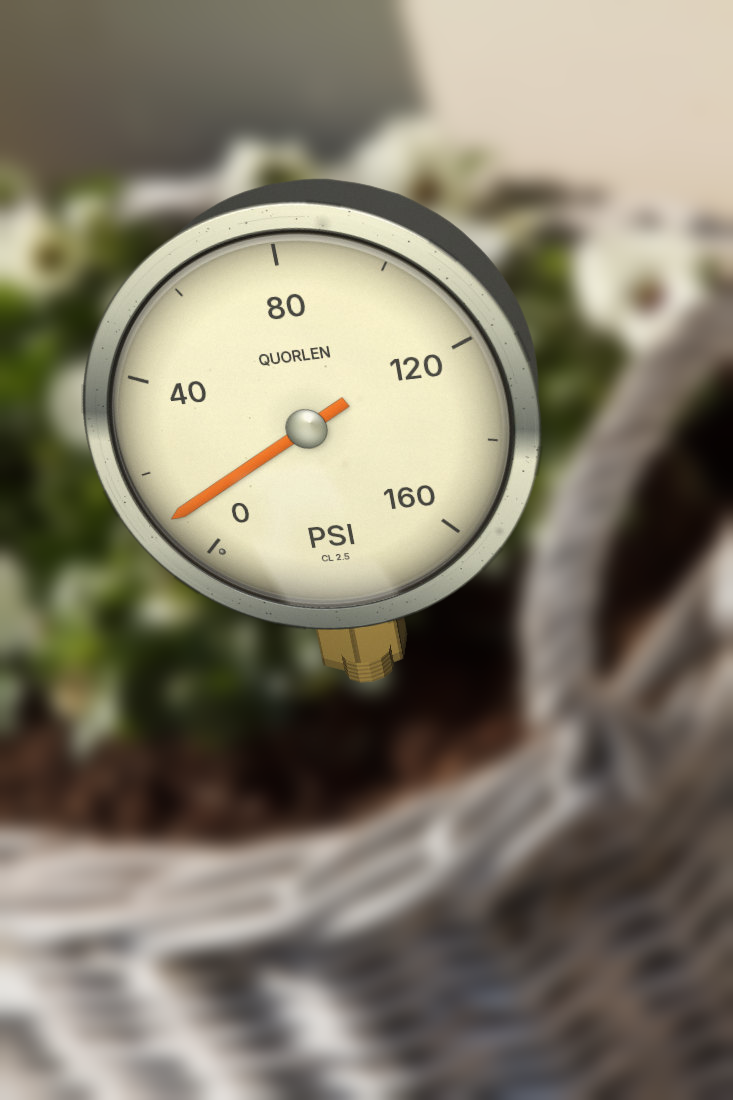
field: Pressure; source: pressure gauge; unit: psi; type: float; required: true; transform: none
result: 10 psi
